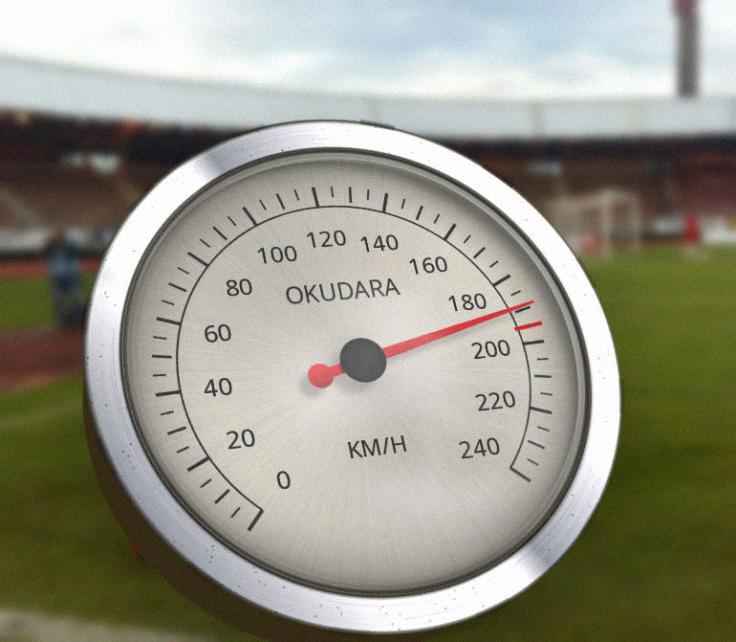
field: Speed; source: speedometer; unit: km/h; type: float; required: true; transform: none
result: 190 km/h
